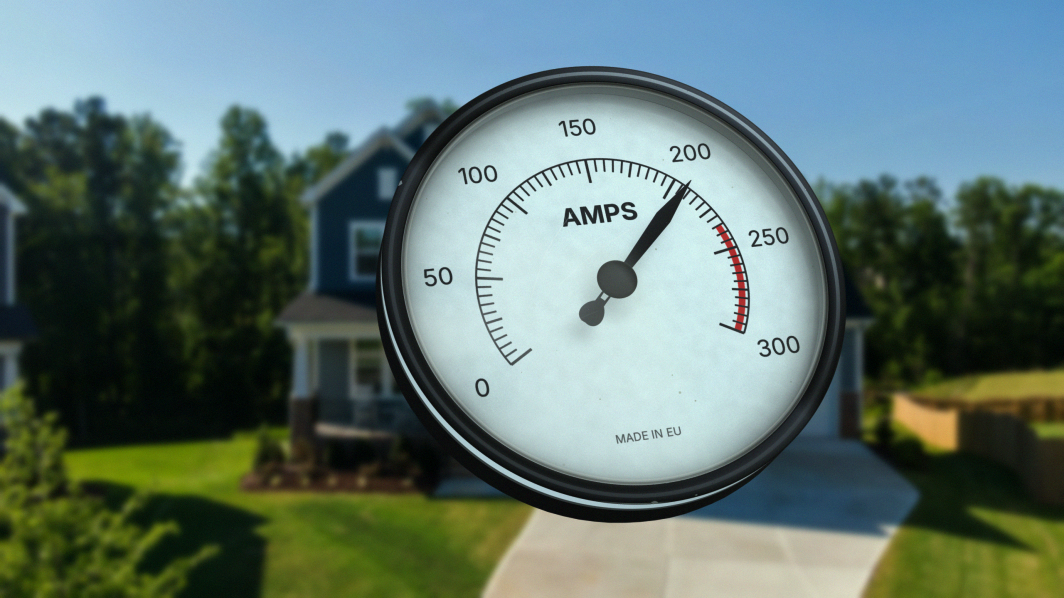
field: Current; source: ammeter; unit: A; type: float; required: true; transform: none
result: 207.5 A
